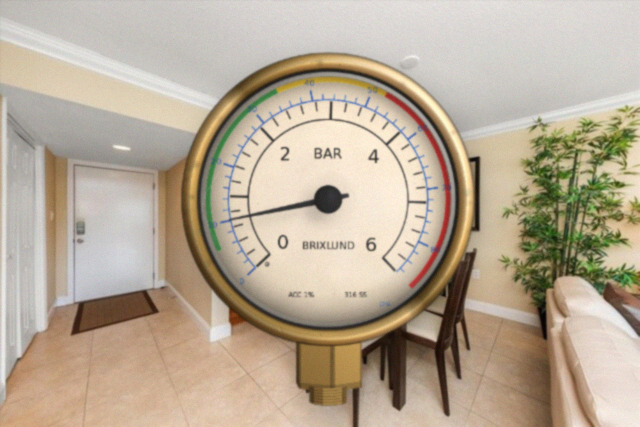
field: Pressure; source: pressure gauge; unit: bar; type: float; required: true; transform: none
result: 0.7 bar
